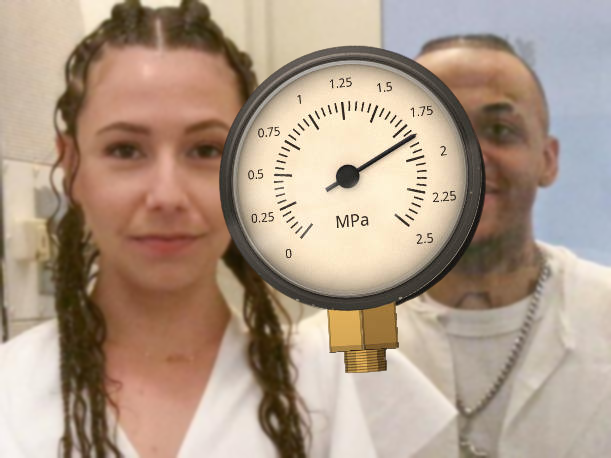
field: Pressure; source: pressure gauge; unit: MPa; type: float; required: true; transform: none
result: 1.85 MPa
